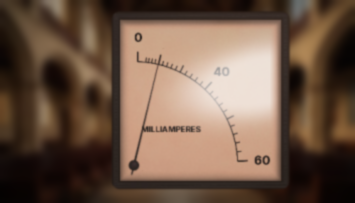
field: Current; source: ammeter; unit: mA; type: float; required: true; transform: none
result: 20 mA
